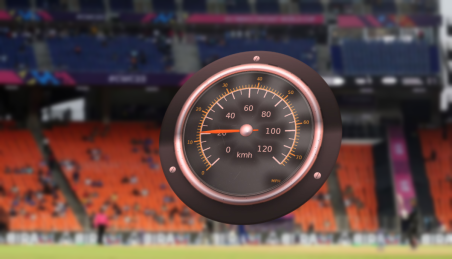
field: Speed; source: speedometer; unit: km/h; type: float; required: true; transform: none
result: 20 km/h
